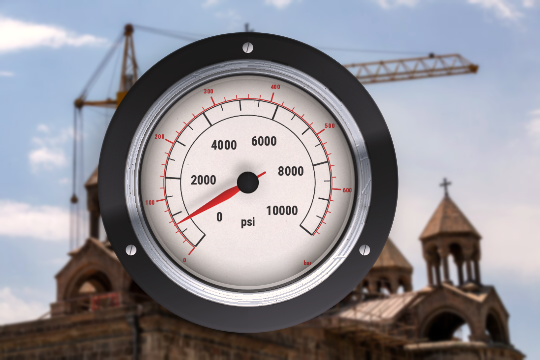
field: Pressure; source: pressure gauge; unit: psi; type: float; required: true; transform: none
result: 750 psi
